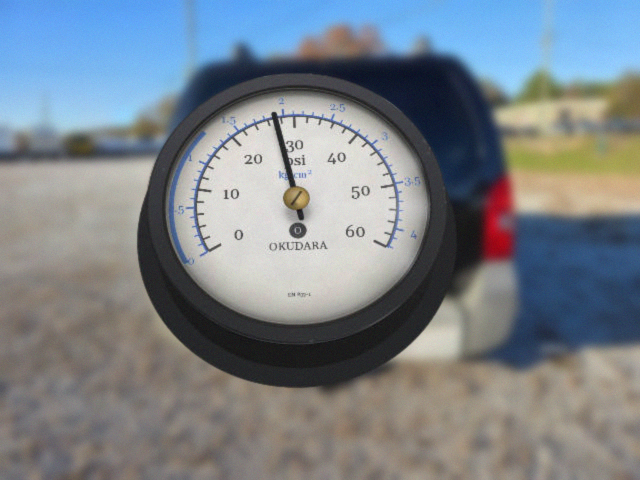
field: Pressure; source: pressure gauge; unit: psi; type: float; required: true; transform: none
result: 27 psi
